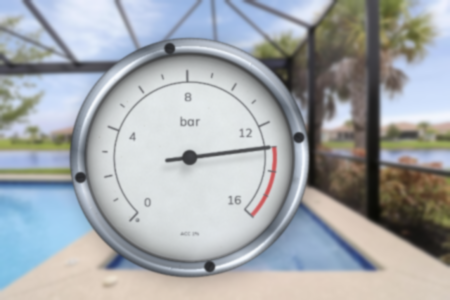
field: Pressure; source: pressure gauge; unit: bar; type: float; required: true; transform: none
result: 13 bar
